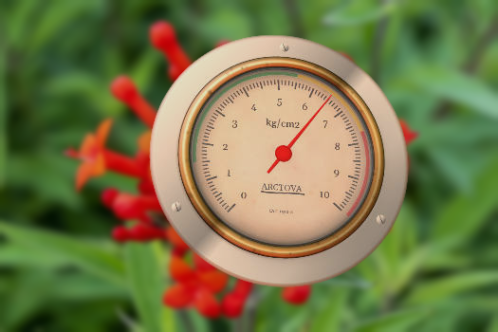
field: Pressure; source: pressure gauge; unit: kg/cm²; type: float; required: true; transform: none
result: 6.5 kg/cm²
